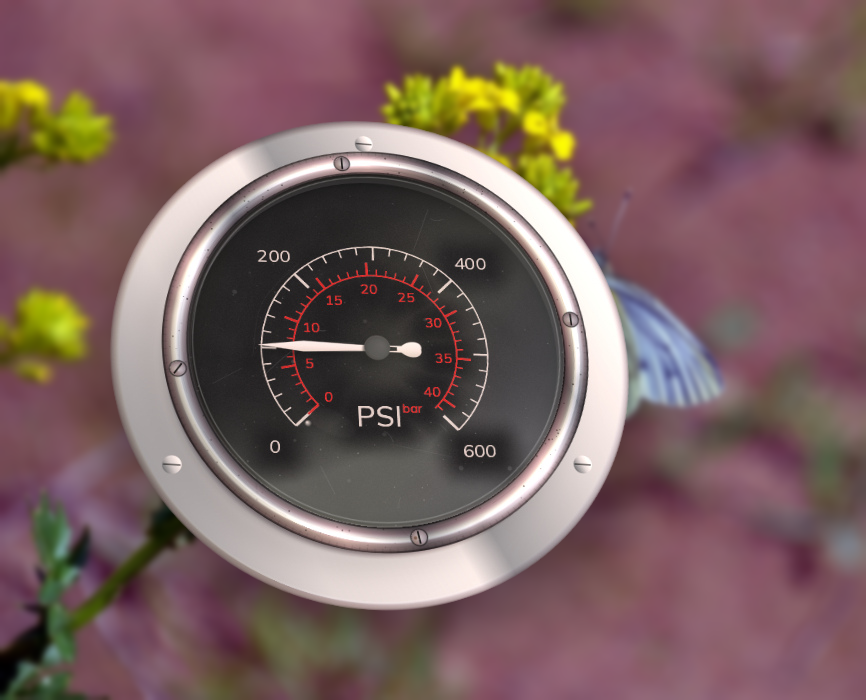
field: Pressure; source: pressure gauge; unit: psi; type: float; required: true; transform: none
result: 100 psi
